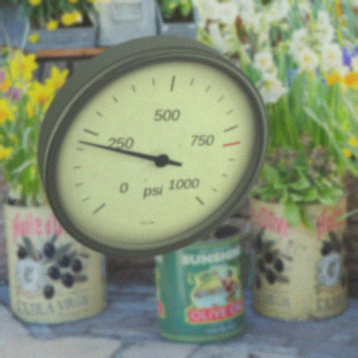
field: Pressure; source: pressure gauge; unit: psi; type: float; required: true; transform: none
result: 225 psi
